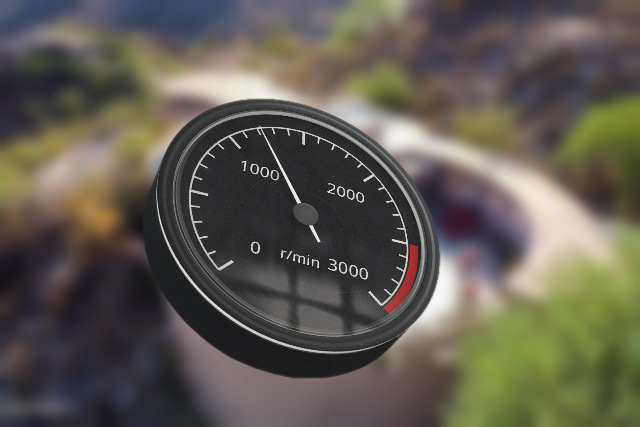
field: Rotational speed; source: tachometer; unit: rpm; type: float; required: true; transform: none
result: 1200 rpm
